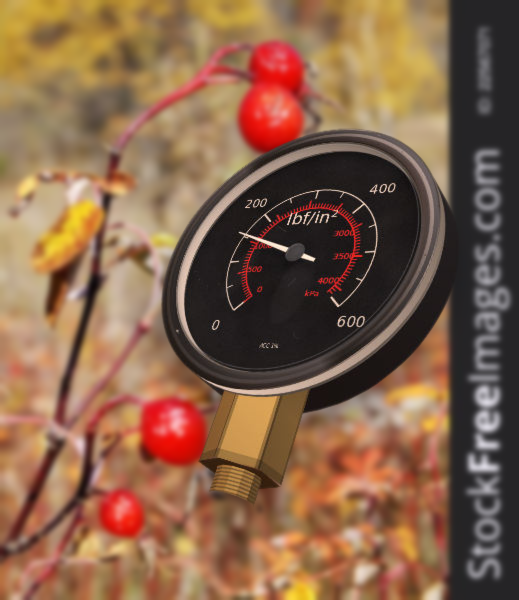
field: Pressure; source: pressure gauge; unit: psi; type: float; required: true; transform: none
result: 150 psi
